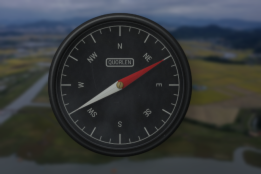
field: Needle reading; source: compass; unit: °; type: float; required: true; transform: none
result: 60 °
